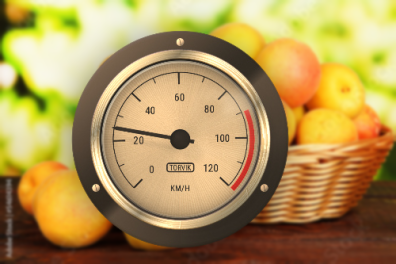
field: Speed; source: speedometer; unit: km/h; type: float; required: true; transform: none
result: 25 km/h
